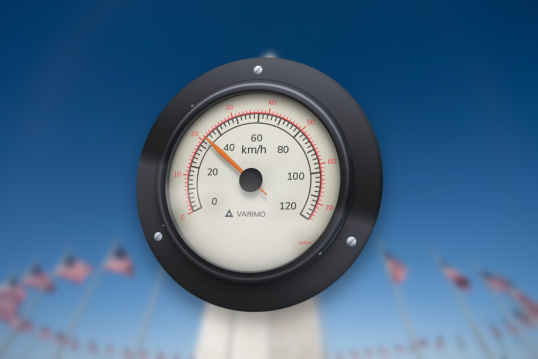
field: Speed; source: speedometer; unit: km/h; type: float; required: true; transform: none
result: 34 km/h
